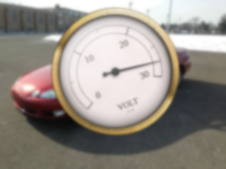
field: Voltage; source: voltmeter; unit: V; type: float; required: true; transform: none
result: 27.5 V
